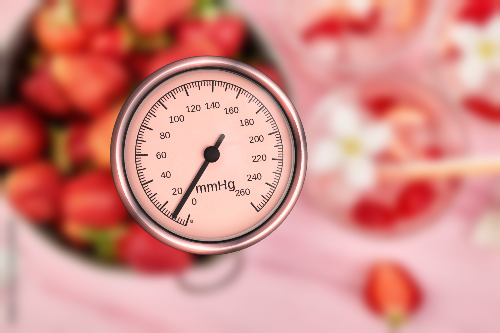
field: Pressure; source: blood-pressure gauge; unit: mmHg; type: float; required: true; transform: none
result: 10 mmHg
